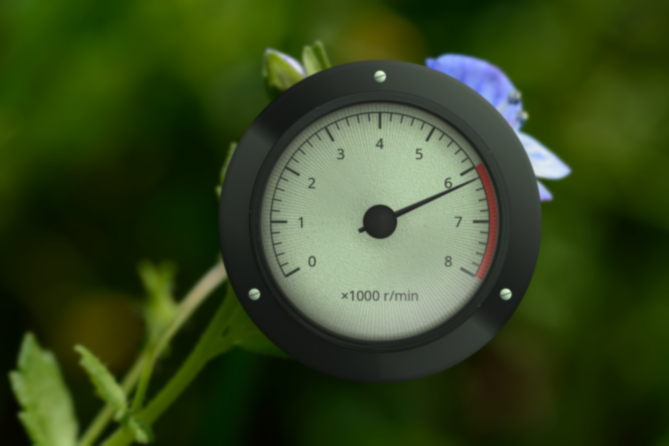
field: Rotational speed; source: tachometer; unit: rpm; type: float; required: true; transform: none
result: 6200 rpm
